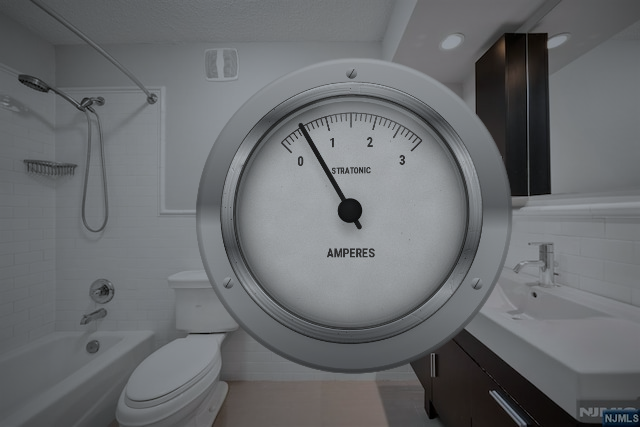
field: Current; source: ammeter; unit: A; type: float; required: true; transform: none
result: 0.5 A
